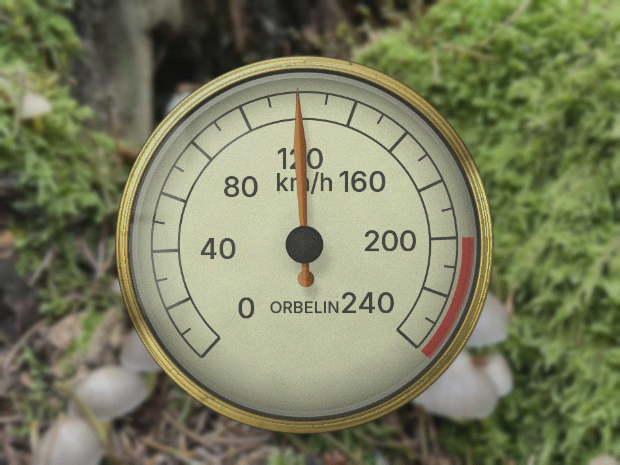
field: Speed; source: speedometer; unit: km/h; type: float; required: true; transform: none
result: 120 km/h
